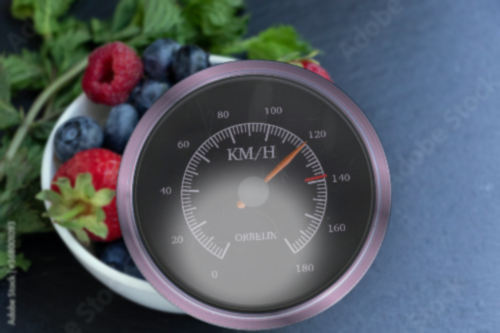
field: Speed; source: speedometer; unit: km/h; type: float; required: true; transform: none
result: 120 km/h
